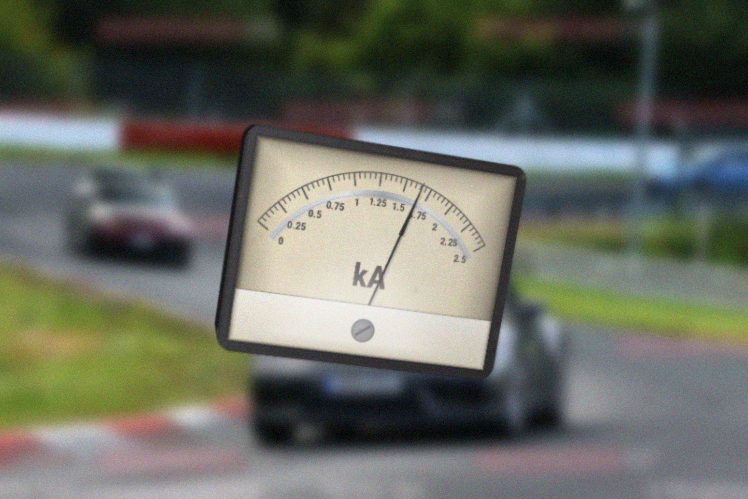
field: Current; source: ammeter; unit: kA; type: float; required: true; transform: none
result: 1.65 kA
